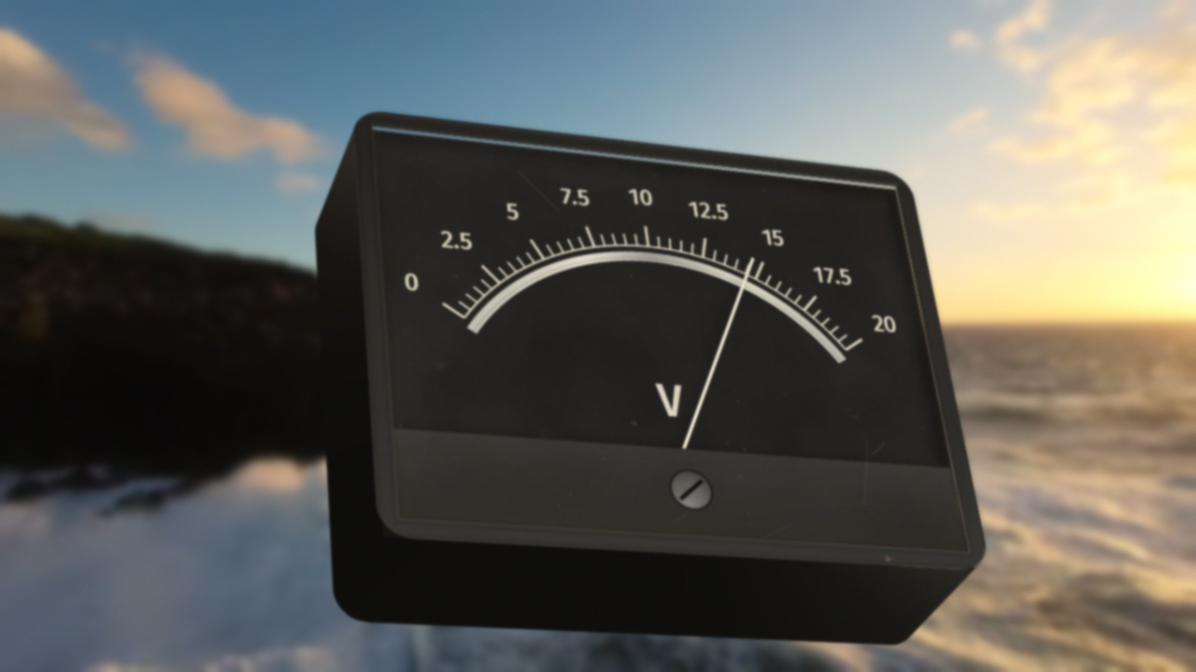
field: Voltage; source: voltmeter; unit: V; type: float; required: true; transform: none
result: 14.5 V
